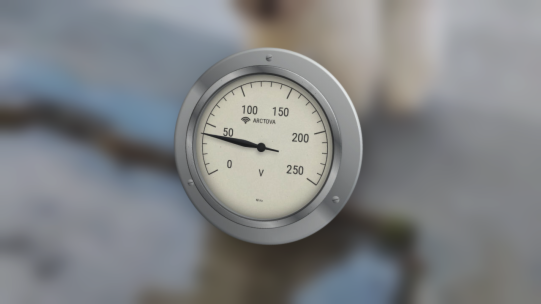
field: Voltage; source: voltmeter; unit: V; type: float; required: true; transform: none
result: 40 V
